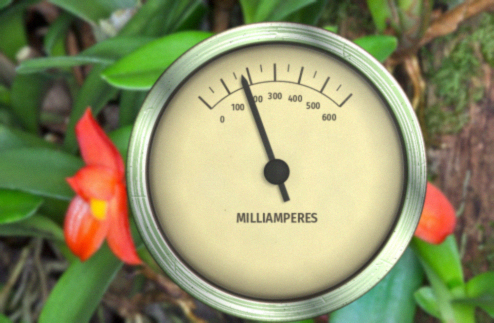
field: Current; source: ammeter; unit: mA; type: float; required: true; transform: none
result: 175 mA
